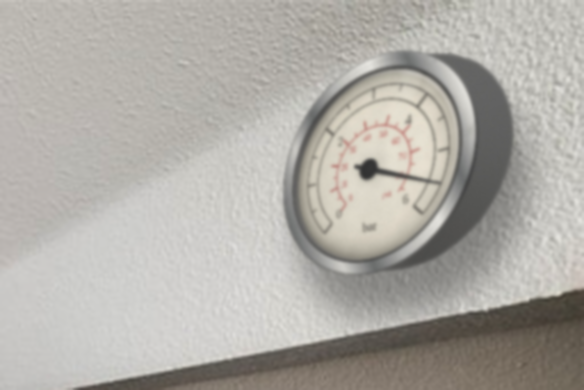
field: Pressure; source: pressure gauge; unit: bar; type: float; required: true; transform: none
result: 5.5 bar
